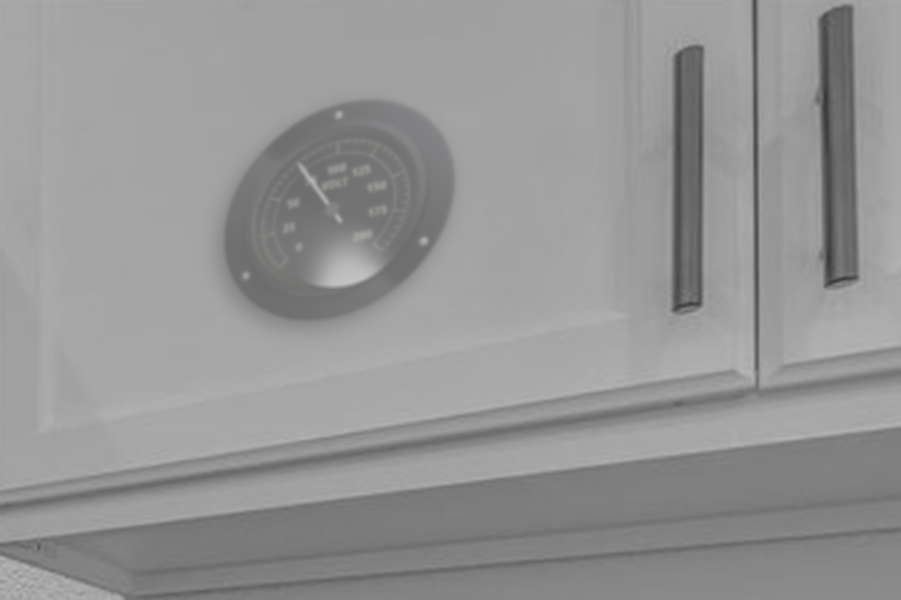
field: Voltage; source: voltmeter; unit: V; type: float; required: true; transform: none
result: 75 V
